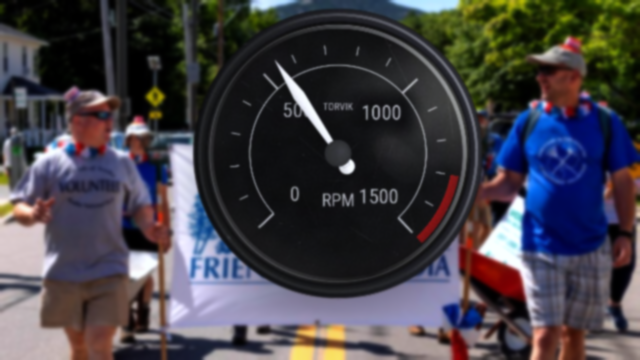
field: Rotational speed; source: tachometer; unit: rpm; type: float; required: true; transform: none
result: 550 rpm
